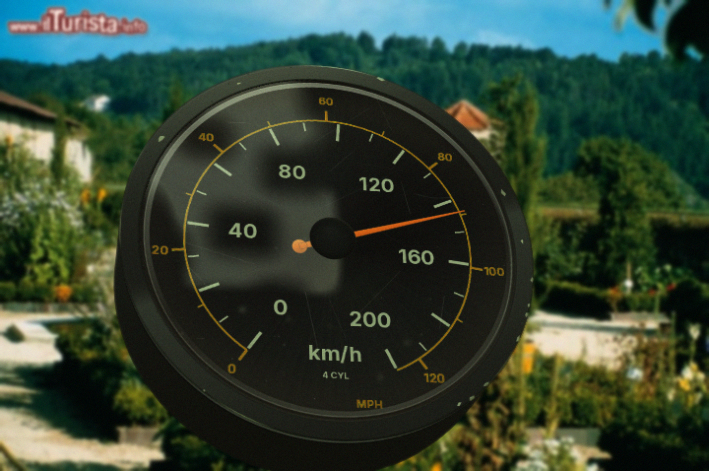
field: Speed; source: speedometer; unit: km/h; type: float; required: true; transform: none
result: 145 km/h
